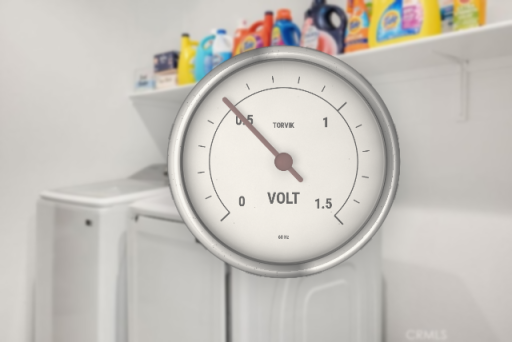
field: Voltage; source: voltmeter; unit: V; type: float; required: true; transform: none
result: 0.5 V
